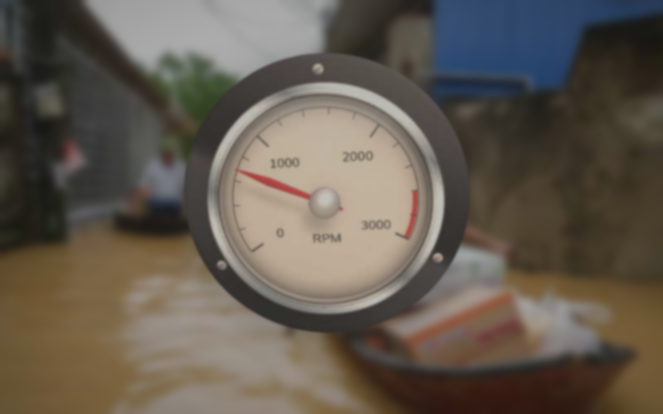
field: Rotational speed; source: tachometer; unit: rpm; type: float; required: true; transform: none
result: 700 rpm
